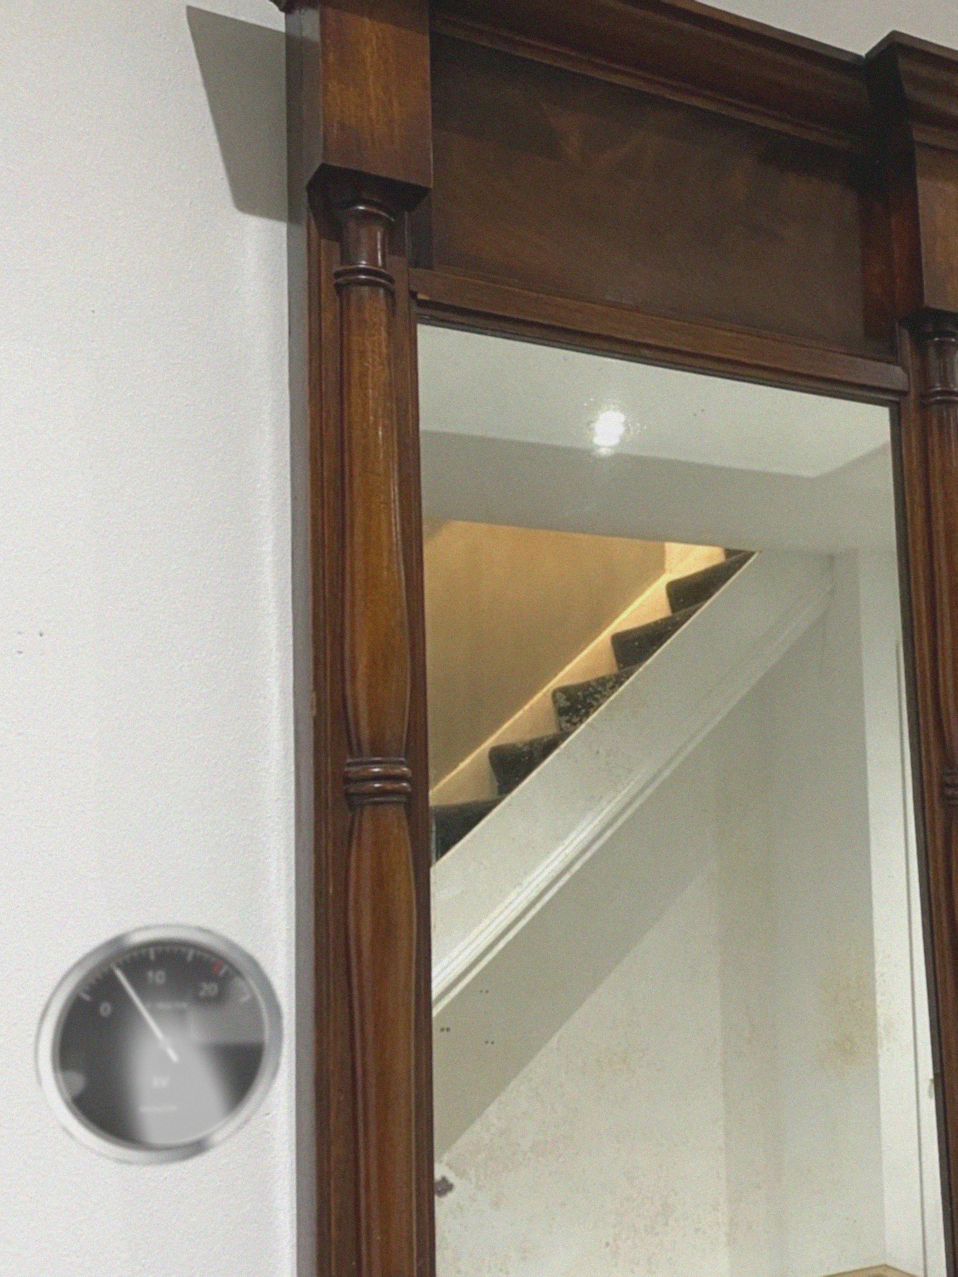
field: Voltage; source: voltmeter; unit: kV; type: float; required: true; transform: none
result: 5 kV
